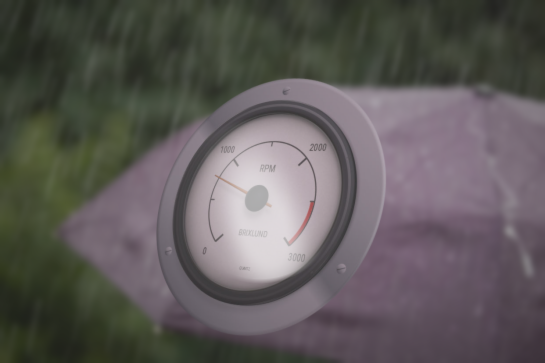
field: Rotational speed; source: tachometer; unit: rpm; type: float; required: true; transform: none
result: 750 rpm
